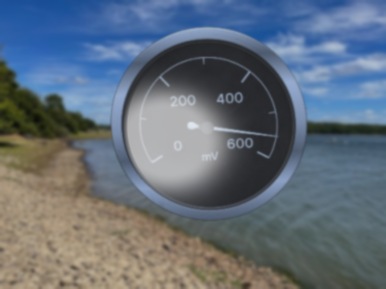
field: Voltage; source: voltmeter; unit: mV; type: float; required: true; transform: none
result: 550 mV
